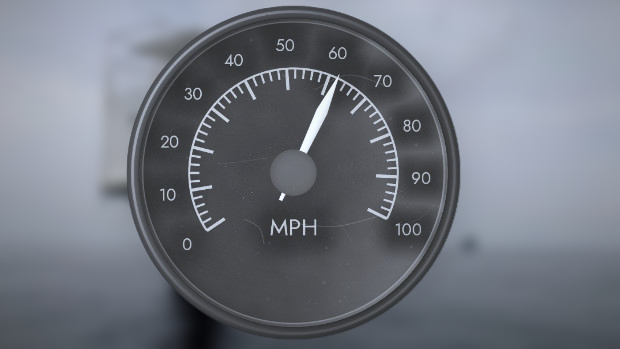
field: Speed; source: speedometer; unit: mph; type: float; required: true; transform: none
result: 62 mph
